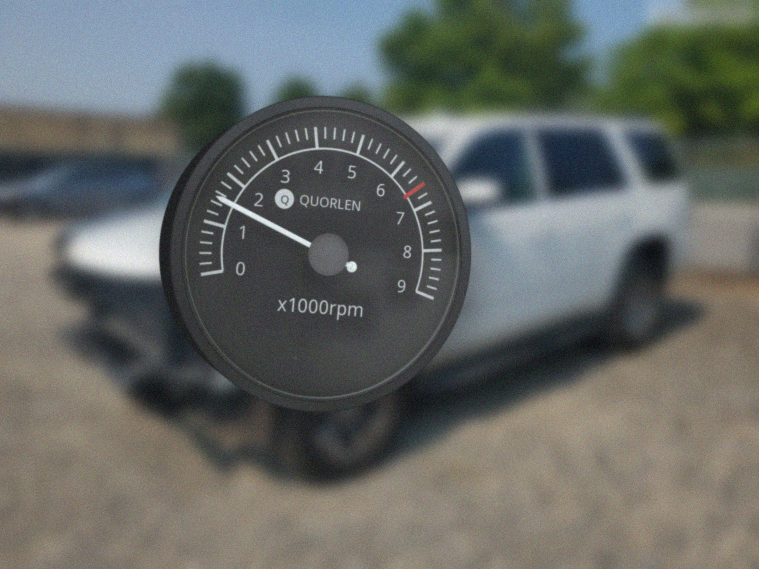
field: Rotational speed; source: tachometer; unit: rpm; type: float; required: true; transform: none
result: 1500 rpm
